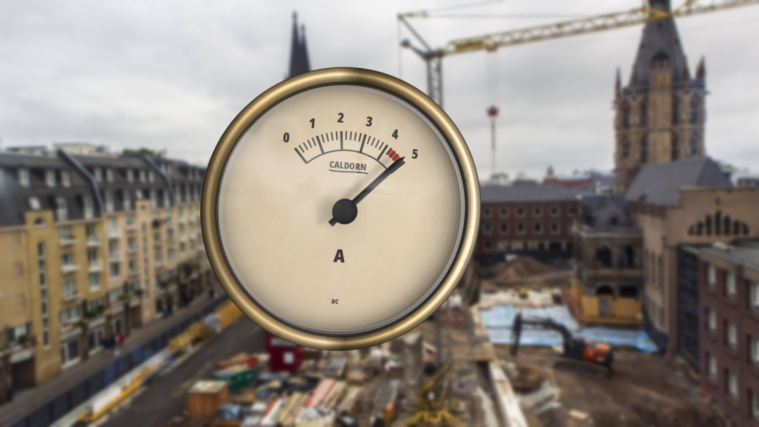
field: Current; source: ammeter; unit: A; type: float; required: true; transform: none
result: 4.8 A
